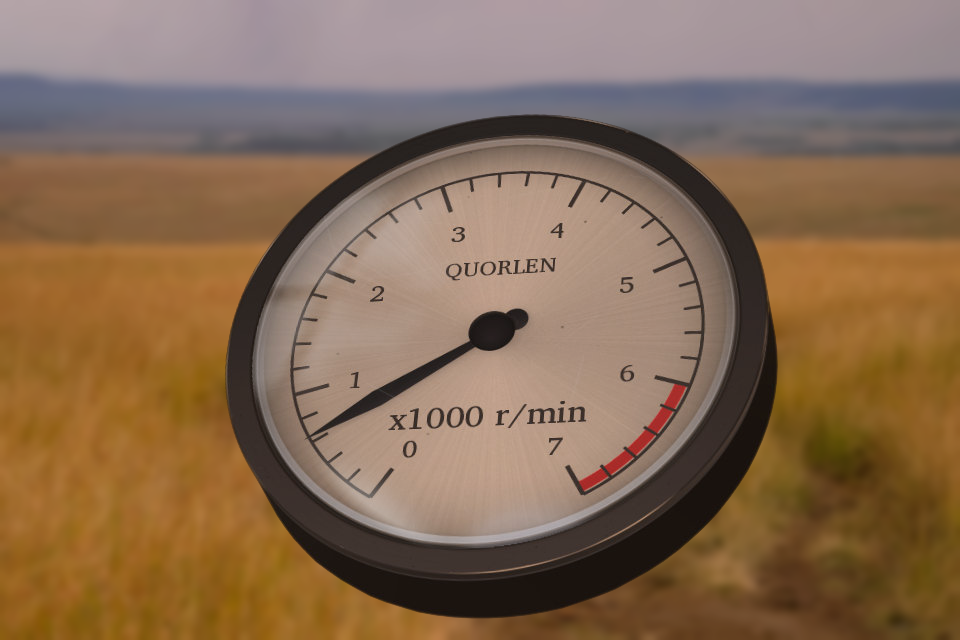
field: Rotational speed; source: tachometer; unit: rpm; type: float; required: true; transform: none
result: 600 rpm
